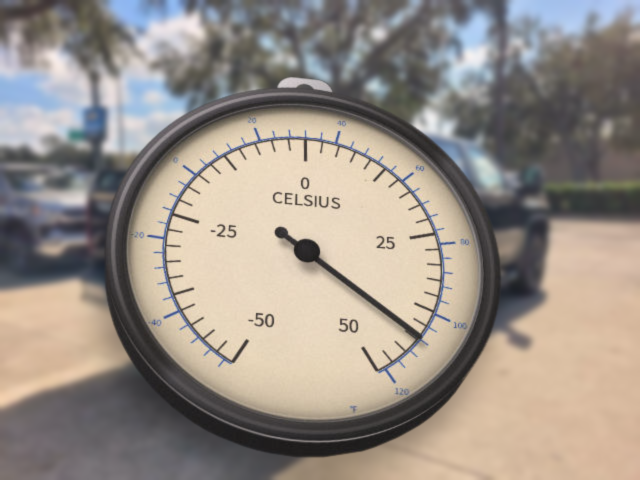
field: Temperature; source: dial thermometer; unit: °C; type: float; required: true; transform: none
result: 42.5 °C
